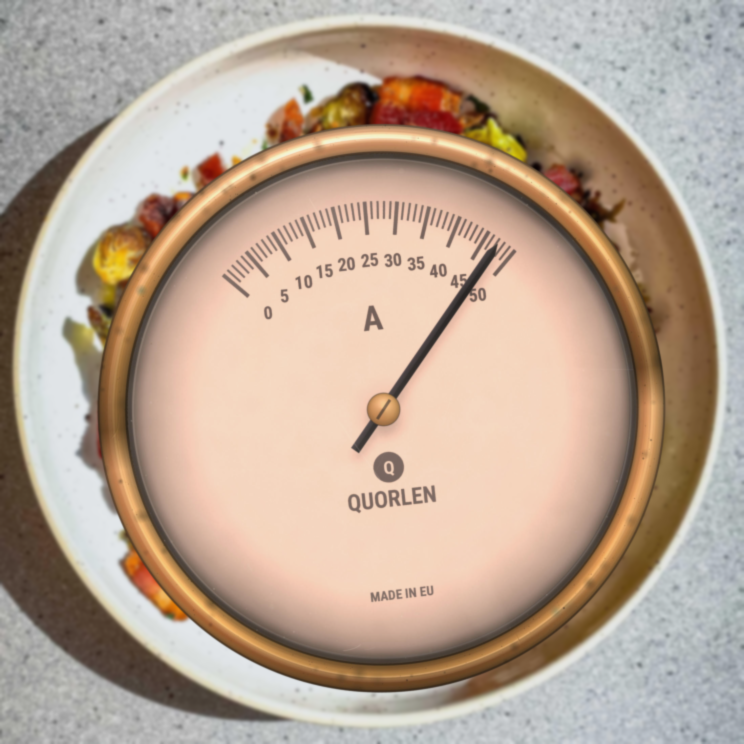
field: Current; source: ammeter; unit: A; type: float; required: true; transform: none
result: 47 A
